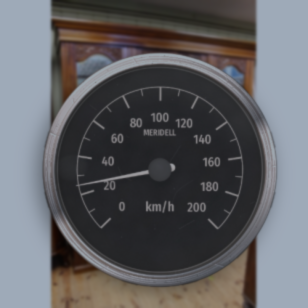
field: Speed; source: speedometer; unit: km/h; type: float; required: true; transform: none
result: 25 km/h
